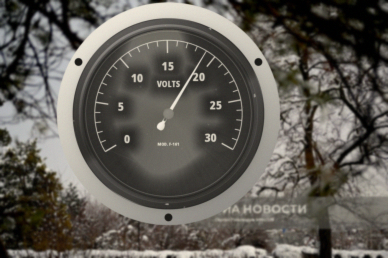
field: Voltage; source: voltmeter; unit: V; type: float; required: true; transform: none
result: 19 V
